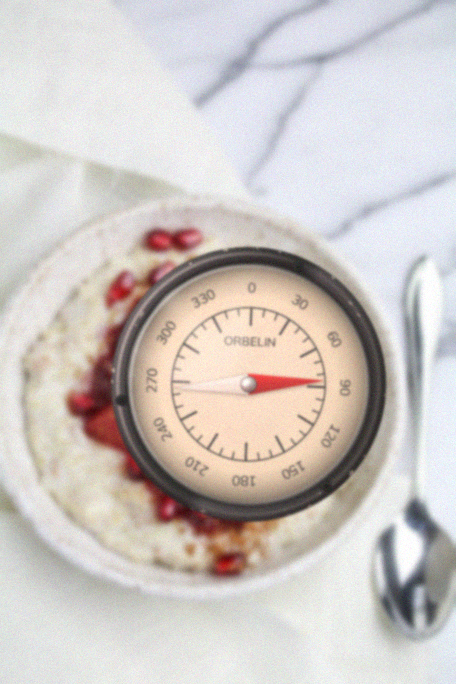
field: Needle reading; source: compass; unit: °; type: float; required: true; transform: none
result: 85 °
